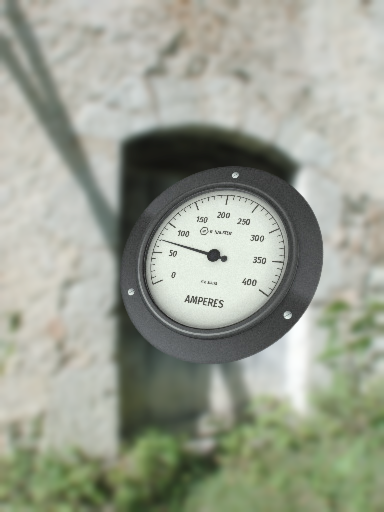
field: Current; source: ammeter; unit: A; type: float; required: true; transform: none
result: 70 A
